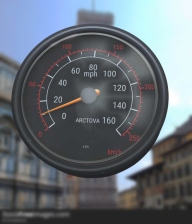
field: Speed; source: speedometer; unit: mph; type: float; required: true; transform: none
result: 10 mph
